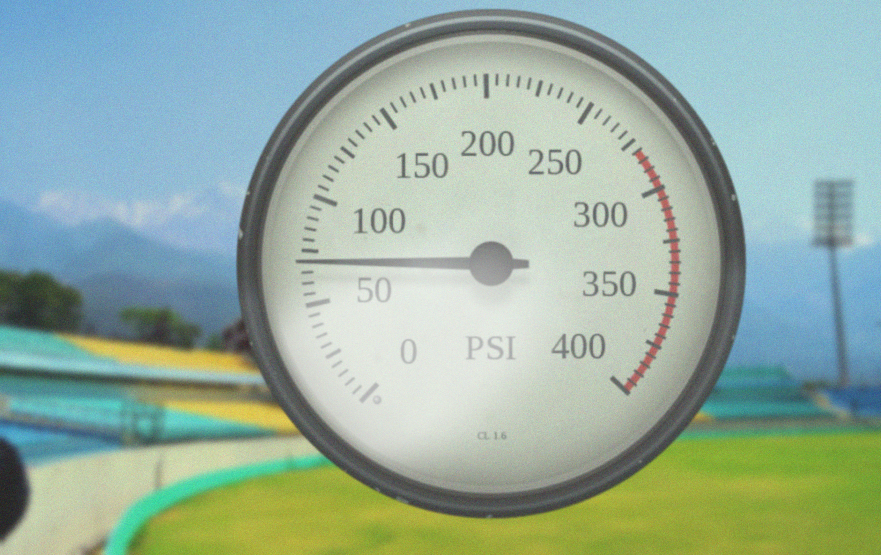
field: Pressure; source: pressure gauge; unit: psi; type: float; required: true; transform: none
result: 70 psi
